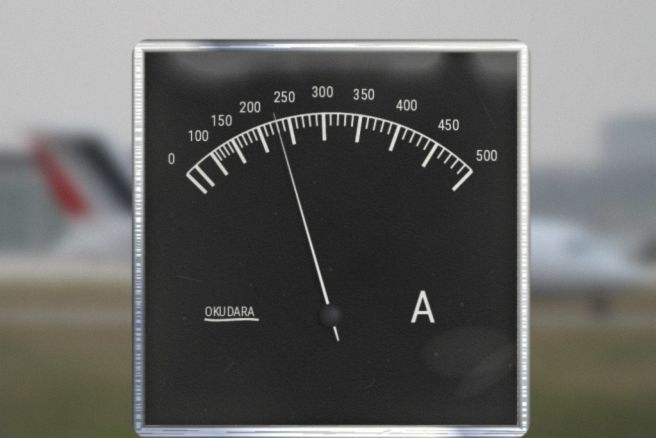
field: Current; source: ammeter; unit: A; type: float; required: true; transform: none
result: 230 A
